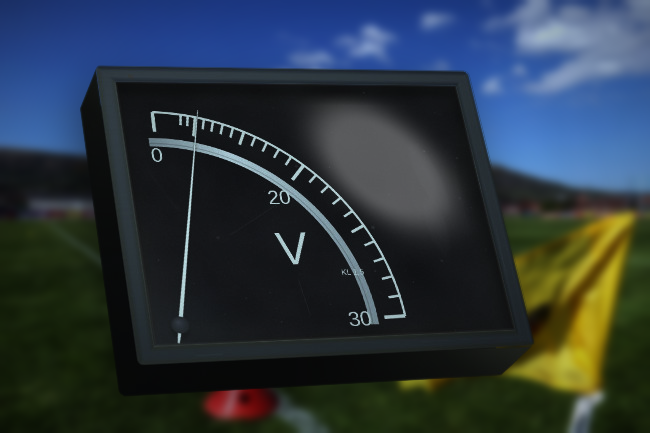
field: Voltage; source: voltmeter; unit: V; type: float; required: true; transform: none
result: 10 V
